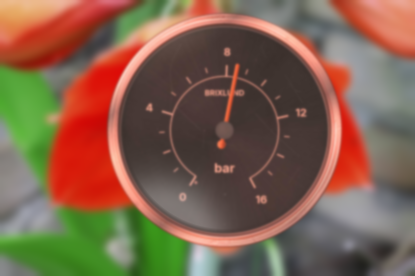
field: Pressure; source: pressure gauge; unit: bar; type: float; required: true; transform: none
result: 8.5 bar
